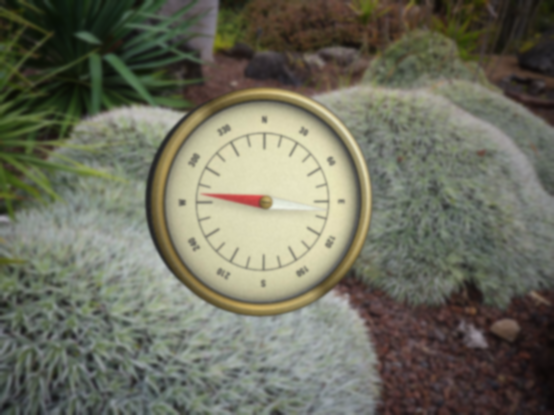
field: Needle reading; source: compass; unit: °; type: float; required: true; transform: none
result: 277.5 °
